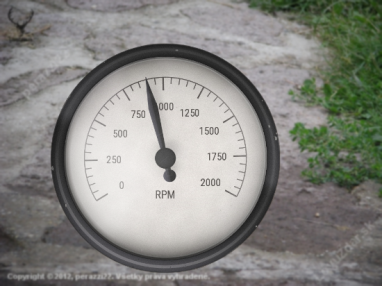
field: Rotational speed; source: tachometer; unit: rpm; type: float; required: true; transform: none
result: 900 rpm
